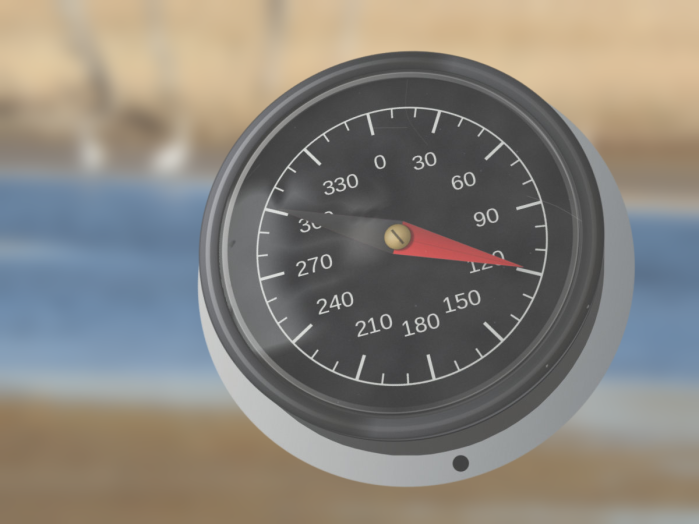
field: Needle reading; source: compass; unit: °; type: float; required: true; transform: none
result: 120 °
